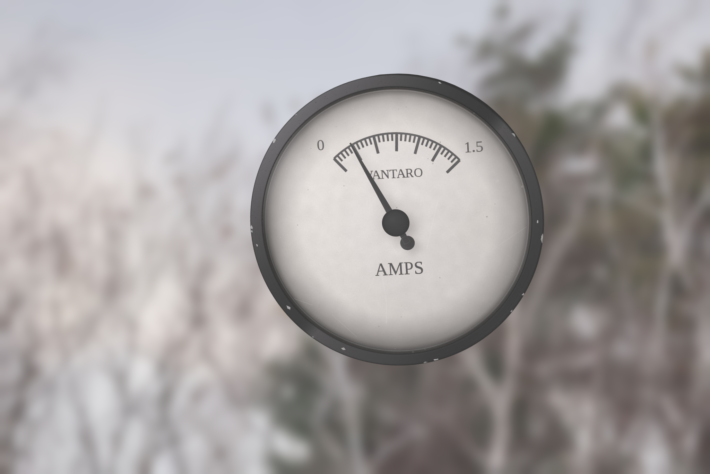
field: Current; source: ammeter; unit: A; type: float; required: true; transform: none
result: 0.25 A
